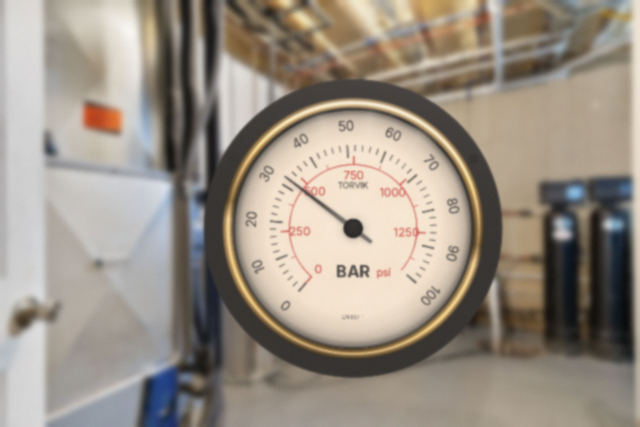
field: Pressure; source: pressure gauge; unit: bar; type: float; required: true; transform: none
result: 32 bar
